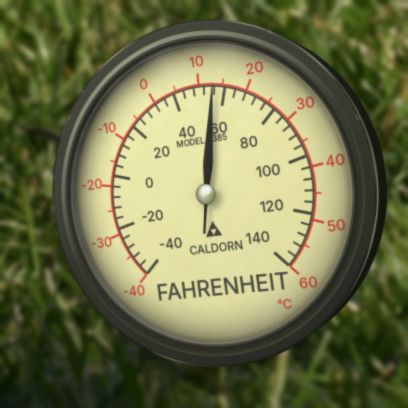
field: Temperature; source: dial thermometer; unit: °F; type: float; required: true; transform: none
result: 56 °F
